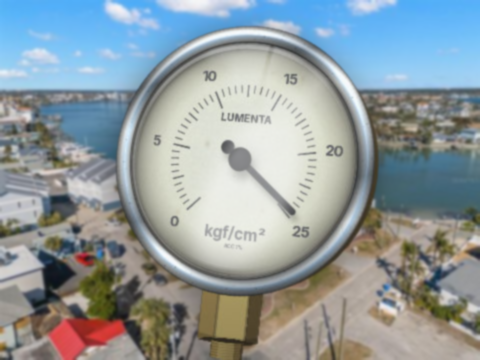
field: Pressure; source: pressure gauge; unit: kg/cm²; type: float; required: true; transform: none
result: 24.5 kg/cm²
